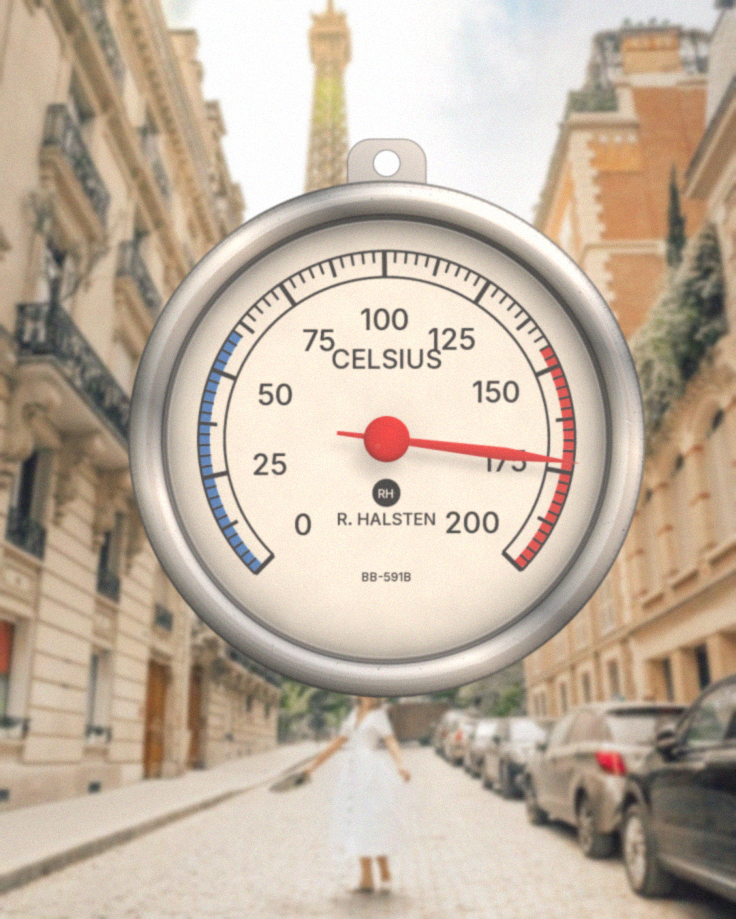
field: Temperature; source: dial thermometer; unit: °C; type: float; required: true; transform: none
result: 172.5 °C
